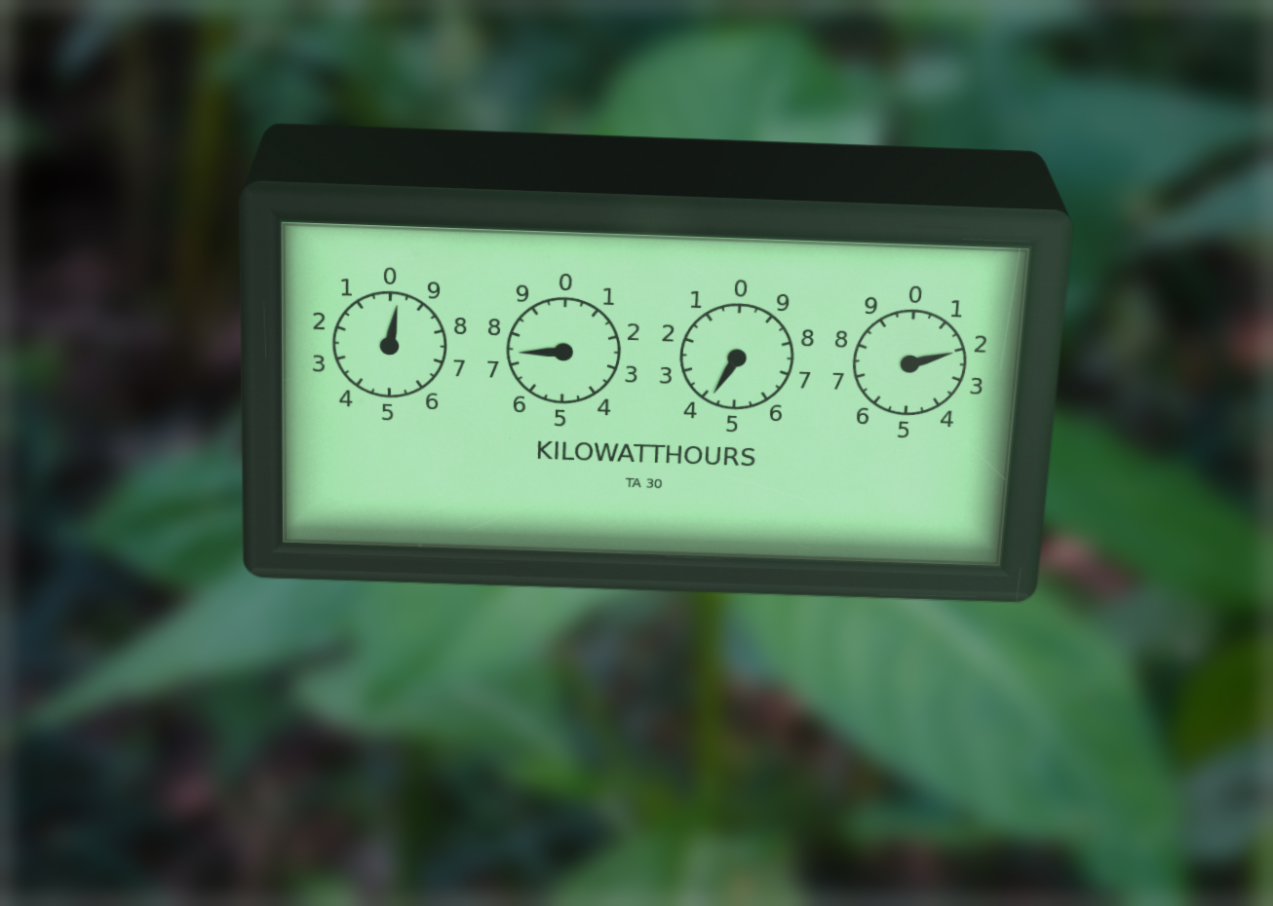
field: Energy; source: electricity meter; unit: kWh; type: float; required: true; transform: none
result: 9742 kWh
